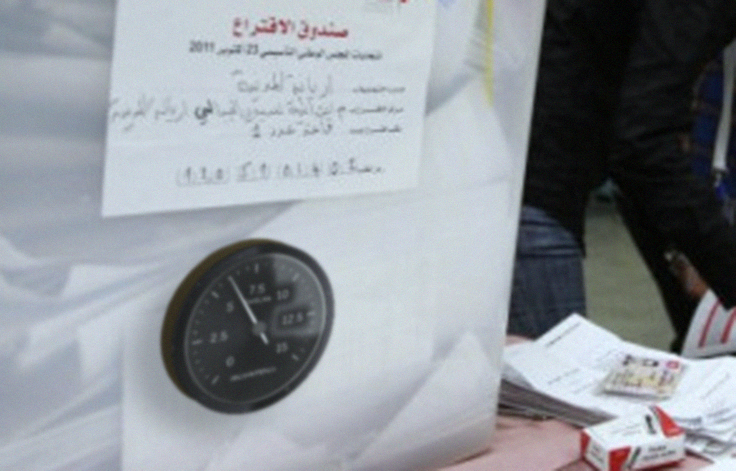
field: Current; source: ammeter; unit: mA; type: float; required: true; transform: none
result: 6 mA
